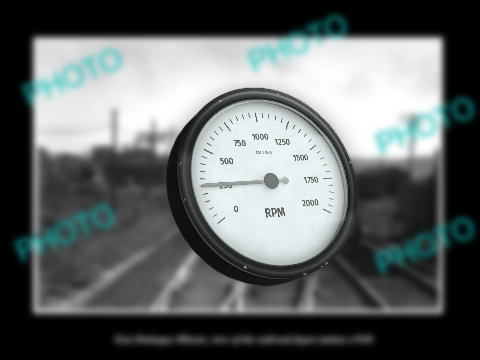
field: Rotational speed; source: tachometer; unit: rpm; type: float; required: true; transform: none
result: 250 rpm
